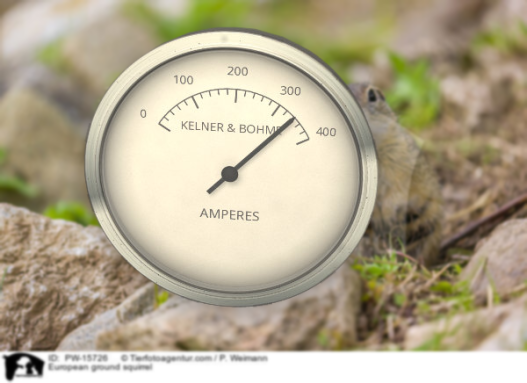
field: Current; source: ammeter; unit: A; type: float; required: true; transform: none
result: 340 A
